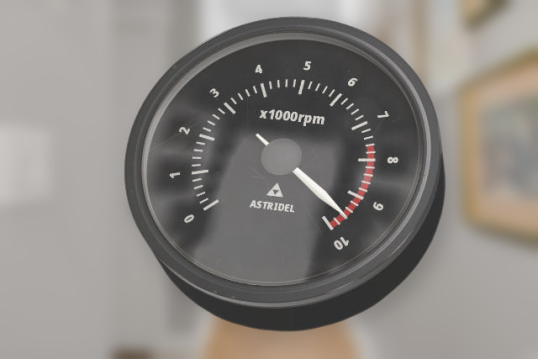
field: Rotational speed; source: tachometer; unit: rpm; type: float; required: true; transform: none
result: 9600 rpm
